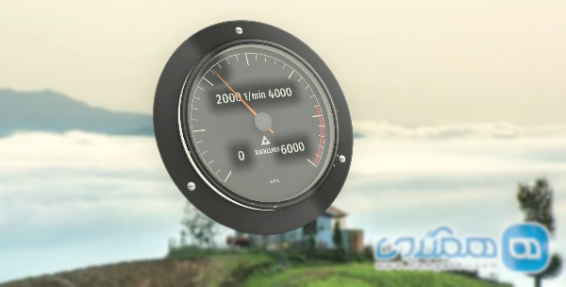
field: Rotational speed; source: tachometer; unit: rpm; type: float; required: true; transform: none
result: 2200 rpm
